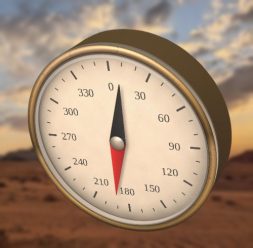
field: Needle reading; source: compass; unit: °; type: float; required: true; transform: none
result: 190 °
